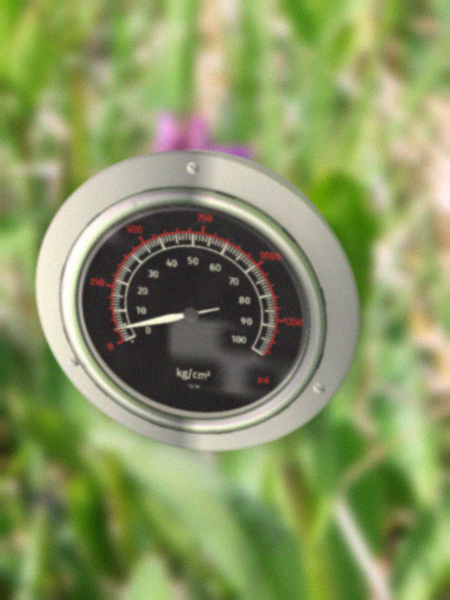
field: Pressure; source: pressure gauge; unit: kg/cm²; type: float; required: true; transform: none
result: 5 kg/cm²
